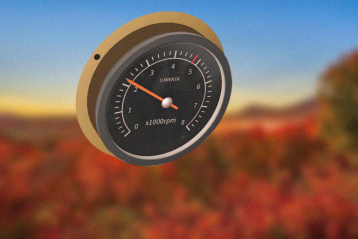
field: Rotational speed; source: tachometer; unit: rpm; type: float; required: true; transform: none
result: 2200 rpm
